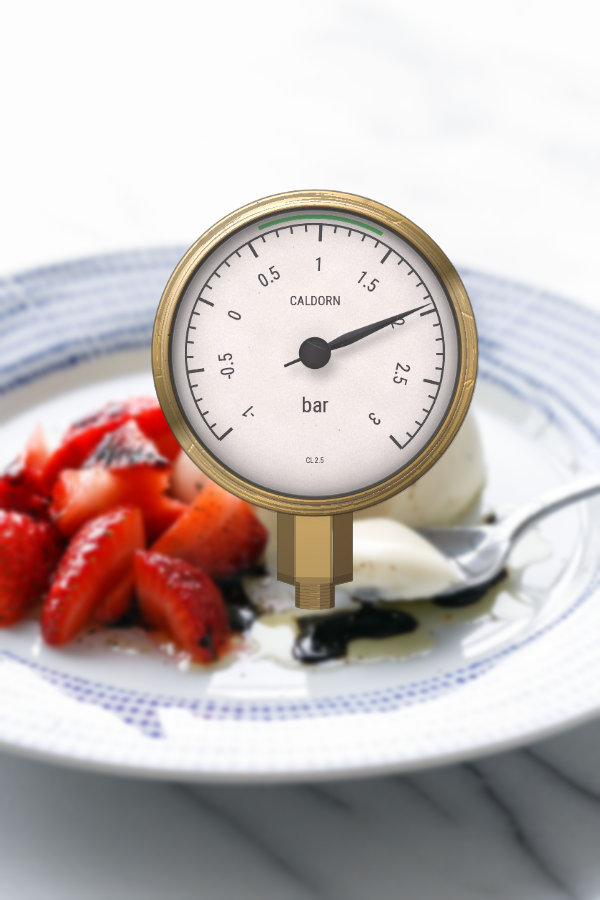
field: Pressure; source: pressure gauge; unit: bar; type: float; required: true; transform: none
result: 1.95 bar
